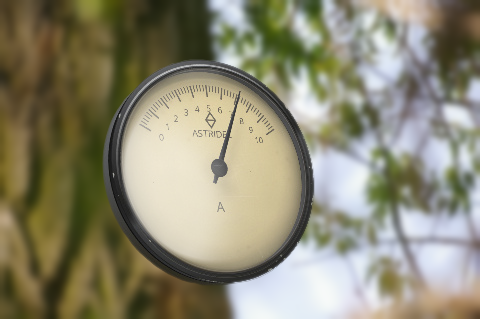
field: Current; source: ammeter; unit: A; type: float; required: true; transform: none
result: 7 A
